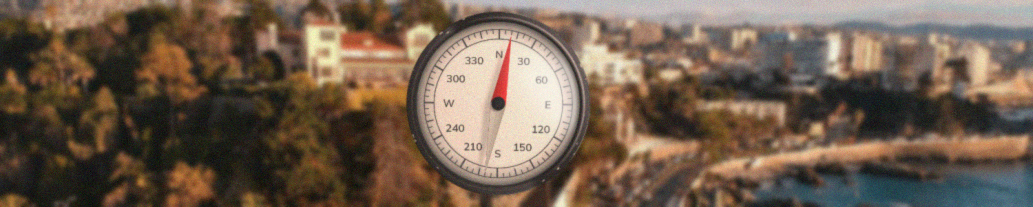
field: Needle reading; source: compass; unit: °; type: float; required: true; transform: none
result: 10 °
